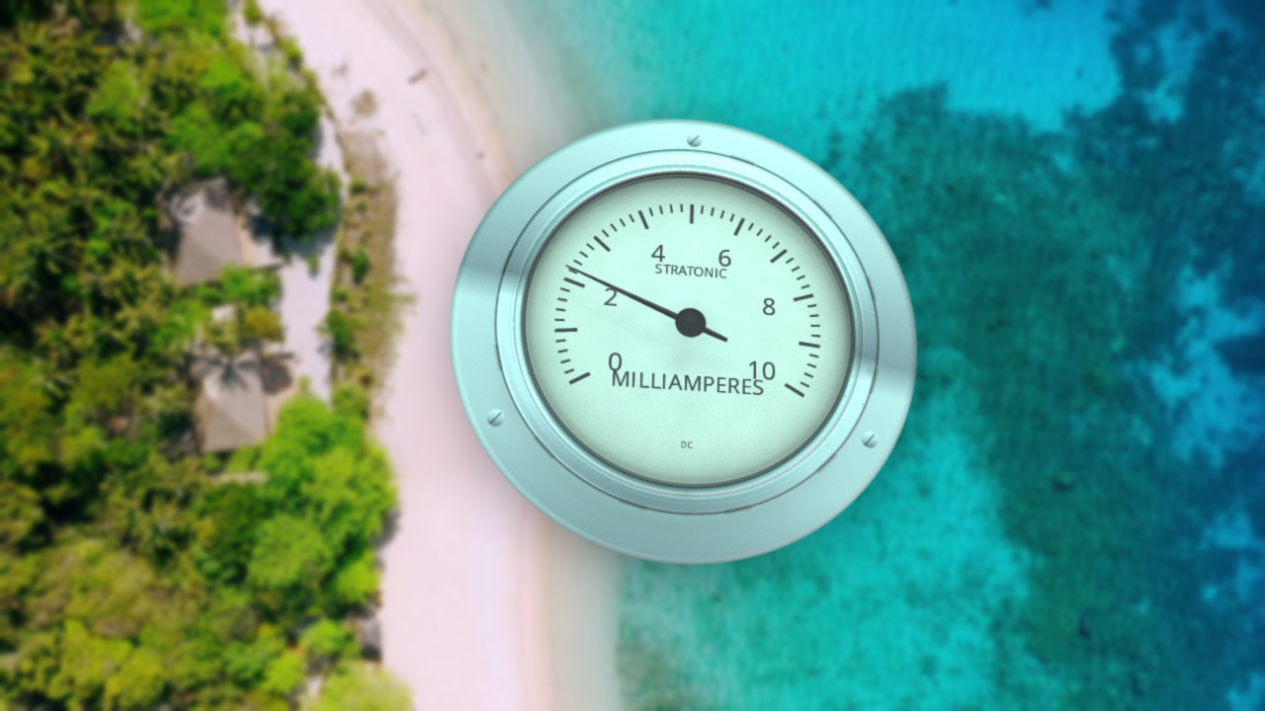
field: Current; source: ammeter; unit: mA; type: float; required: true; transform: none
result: 2.2 mA
